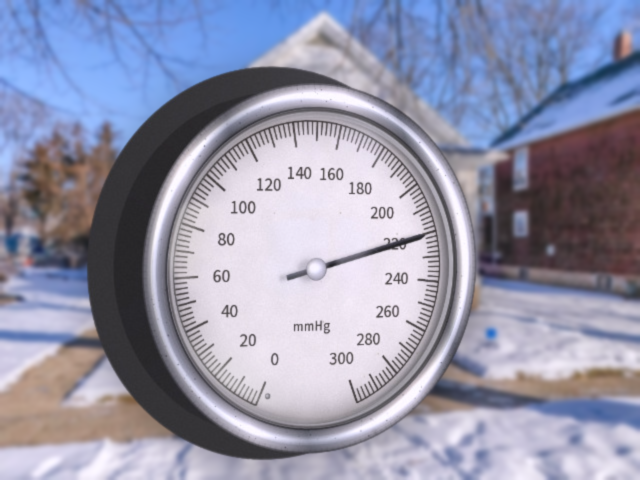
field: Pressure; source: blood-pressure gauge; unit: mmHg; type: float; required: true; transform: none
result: 220 mmHg
